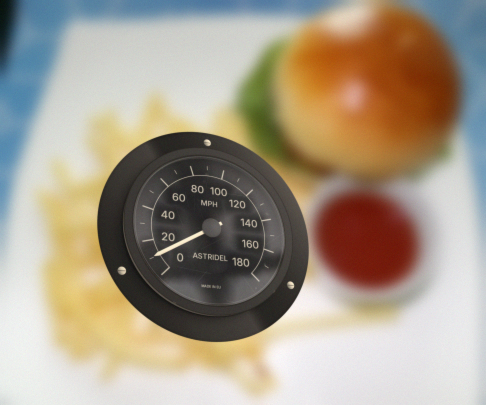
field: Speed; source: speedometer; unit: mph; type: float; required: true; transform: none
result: 10 mph
